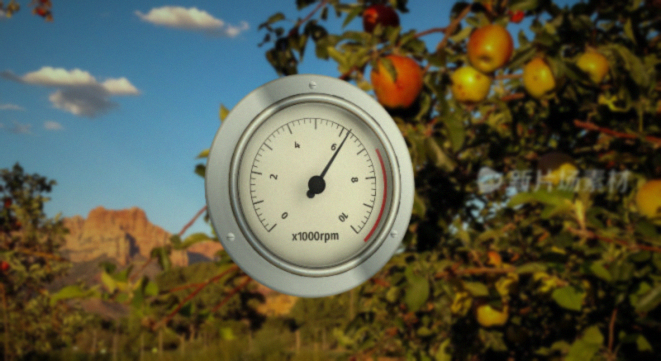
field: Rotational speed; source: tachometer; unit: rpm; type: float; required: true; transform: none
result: 6200 rpm
